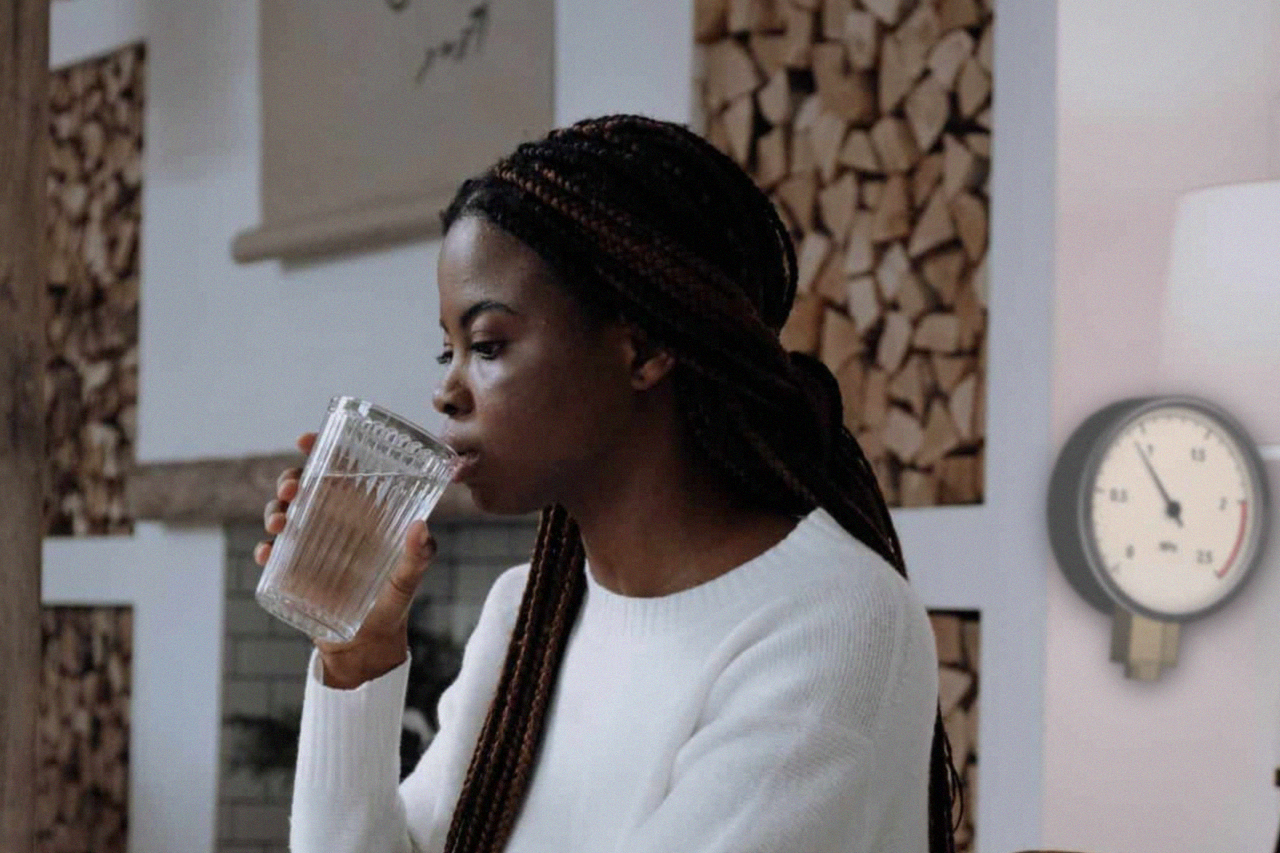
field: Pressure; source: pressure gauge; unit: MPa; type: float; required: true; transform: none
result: 0.9 MPa
